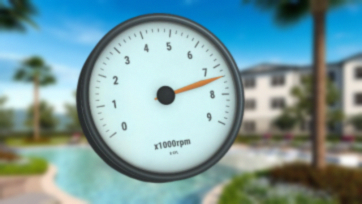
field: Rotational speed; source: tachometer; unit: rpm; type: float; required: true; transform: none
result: 7400 rpm
